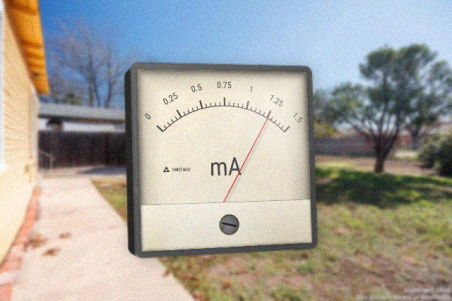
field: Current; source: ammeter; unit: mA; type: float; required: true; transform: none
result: 1.25 mA
